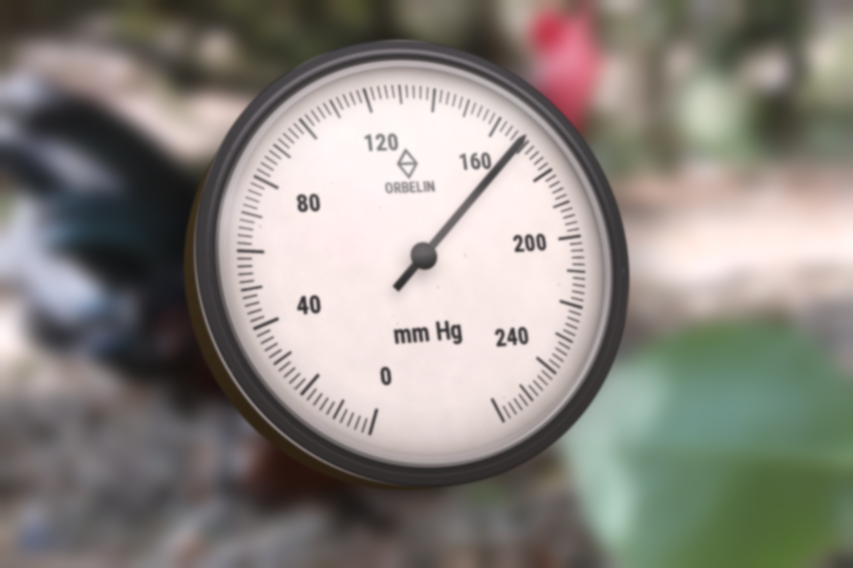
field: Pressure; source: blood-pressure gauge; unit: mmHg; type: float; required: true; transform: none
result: 168 mmHg
